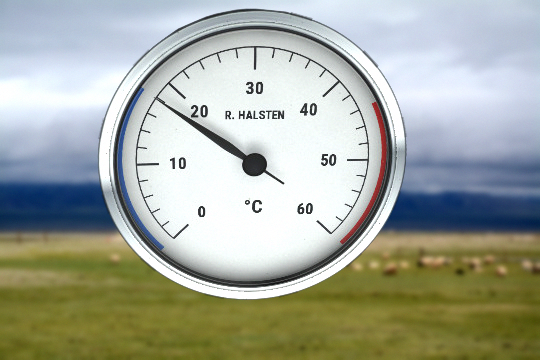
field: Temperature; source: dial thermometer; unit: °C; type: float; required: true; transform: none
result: 18 °C
